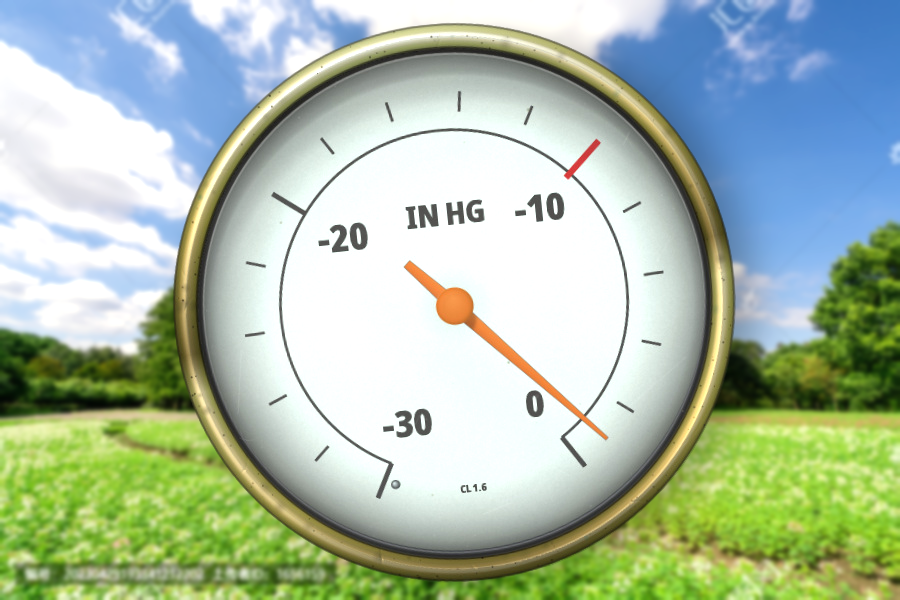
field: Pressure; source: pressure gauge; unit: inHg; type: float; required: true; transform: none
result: -1 inHg
